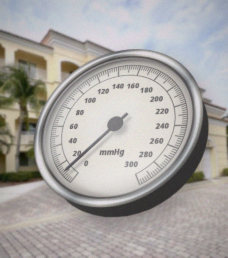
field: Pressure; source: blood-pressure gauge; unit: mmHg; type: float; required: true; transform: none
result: 10 mmHg
